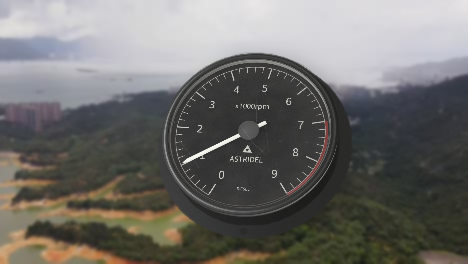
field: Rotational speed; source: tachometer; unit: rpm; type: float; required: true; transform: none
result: 1000 rpm
